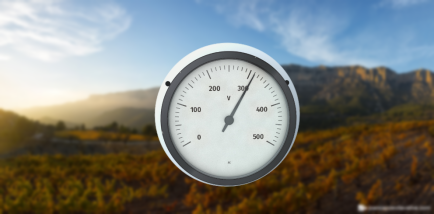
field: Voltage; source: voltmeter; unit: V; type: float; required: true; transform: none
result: 310 V
